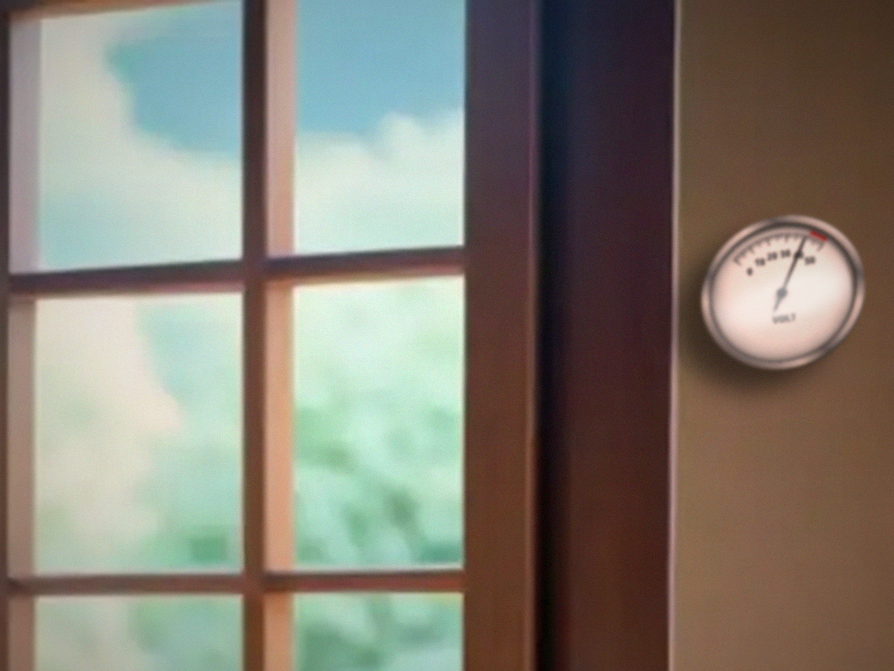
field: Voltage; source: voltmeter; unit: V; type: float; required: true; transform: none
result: 40 V
